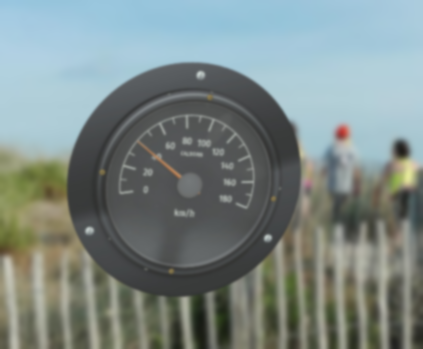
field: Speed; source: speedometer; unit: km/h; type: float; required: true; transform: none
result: 40 km/h
